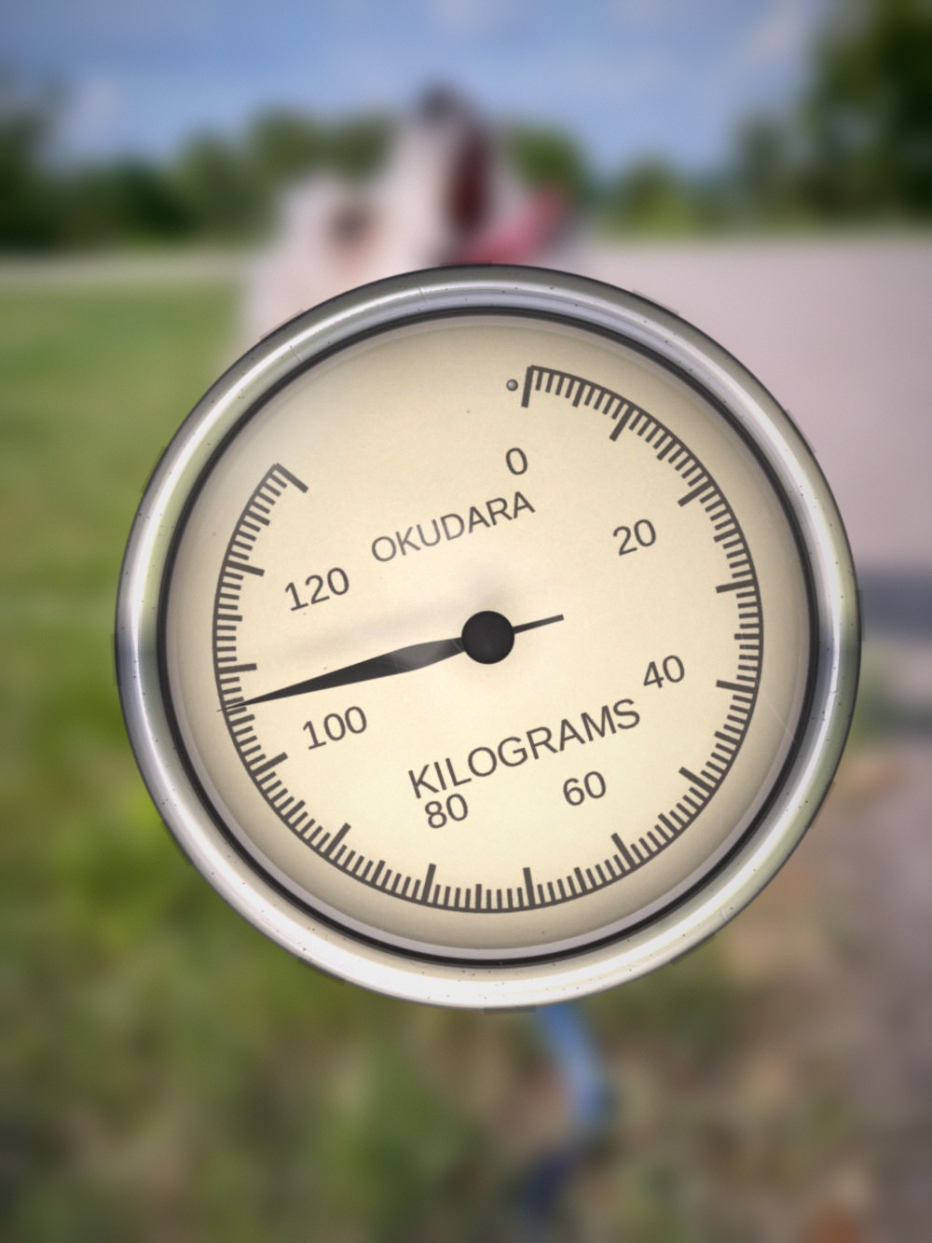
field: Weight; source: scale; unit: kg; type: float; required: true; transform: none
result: 106.5 kg
